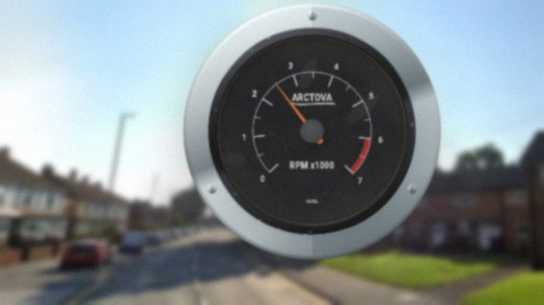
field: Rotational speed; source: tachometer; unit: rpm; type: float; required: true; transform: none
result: 2500 rpm
